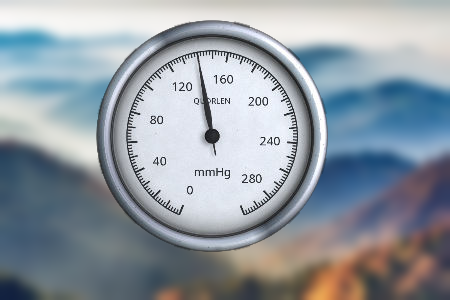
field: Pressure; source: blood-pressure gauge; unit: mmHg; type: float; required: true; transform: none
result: 140 mmHg
